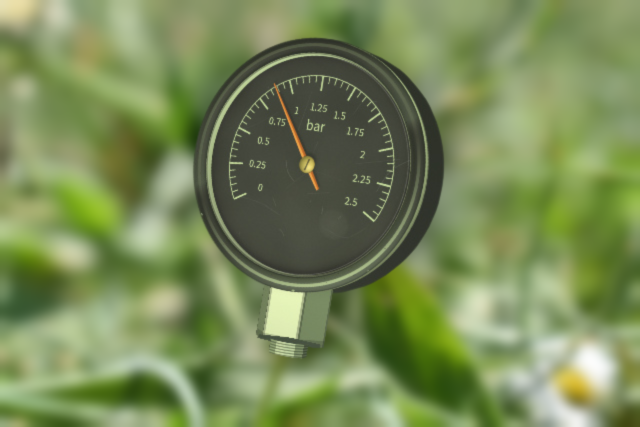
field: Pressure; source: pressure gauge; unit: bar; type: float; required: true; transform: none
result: 0.9 bar
